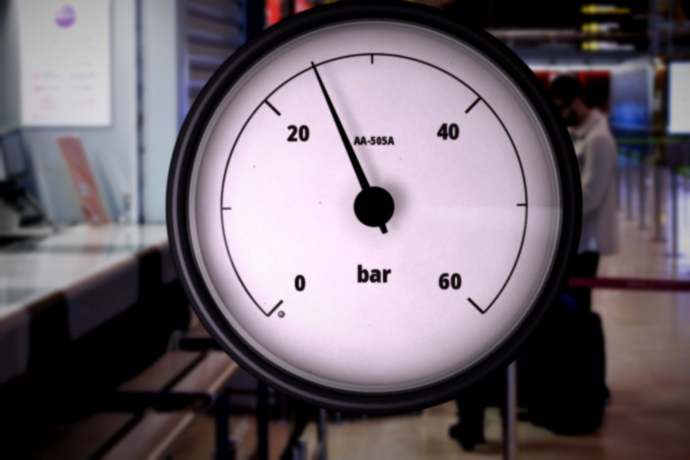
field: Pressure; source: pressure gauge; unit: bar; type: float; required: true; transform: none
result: 25 bar
